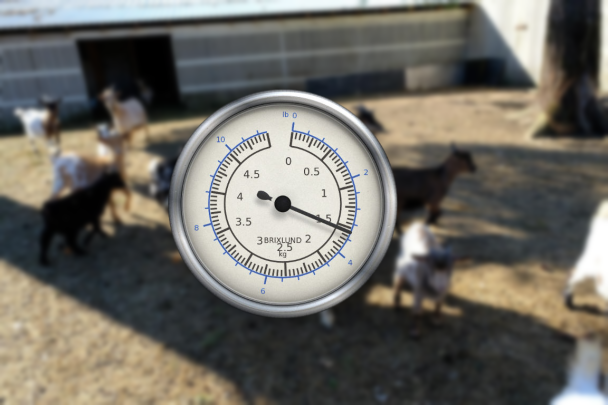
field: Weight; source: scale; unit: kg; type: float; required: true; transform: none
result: 1.55 kg
